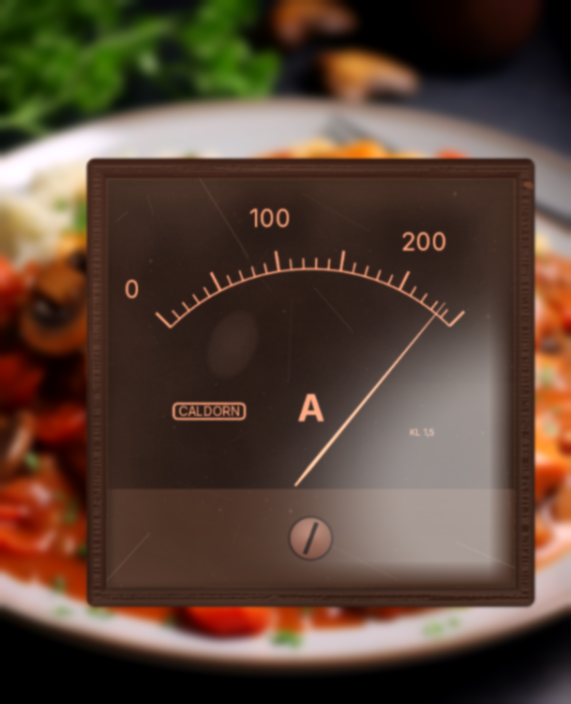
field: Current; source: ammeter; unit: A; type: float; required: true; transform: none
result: 235 A
